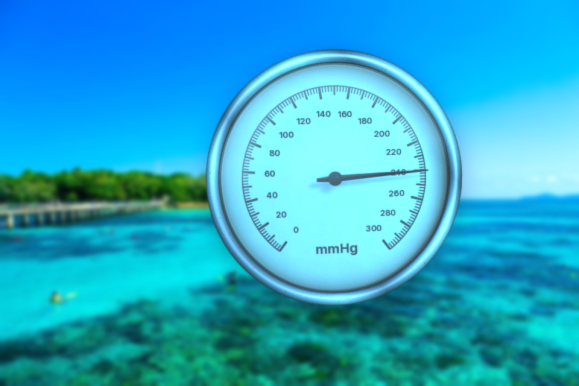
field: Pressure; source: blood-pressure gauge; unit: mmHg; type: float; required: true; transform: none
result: 240 mmHg
